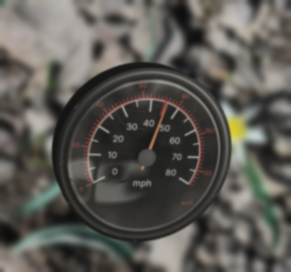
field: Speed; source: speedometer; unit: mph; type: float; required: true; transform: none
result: 45 mph
